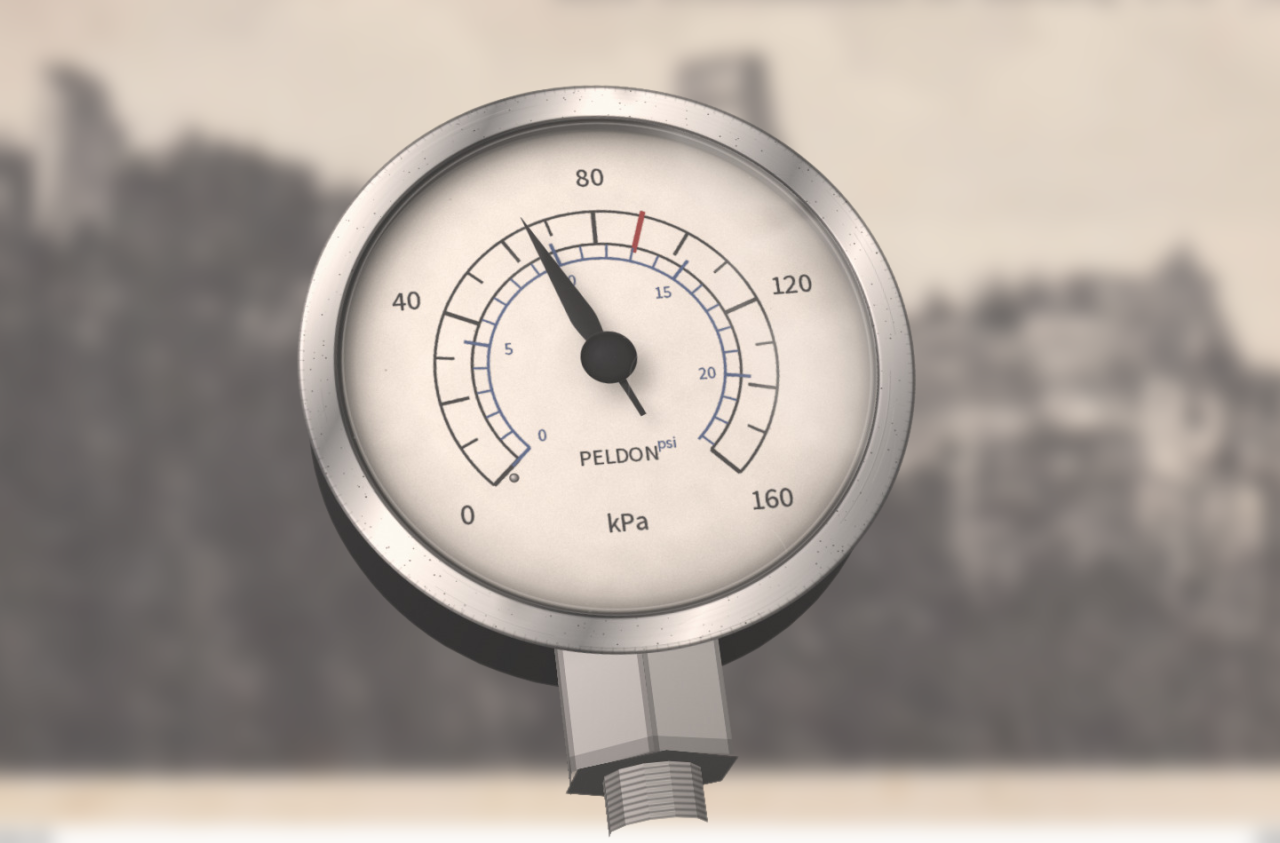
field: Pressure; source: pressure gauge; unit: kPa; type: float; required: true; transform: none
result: 65 kPa
